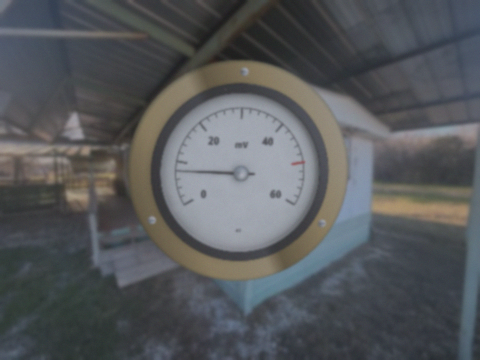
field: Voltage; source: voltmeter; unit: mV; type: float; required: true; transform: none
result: 8 mV
